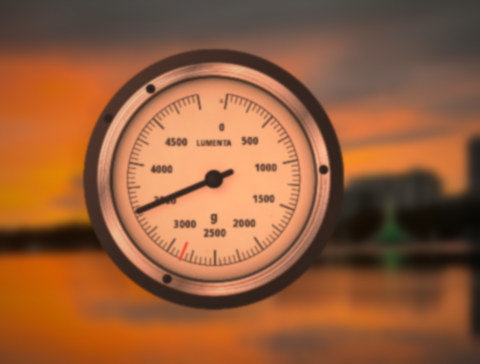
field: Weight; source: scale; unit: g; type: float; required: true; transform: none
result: 3500 g
